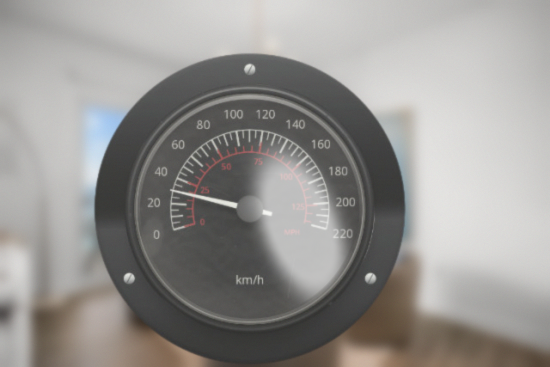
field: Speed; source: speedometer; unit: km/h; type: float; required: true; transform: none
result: 30 km/h
